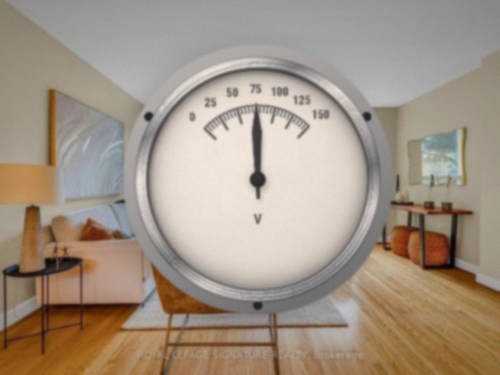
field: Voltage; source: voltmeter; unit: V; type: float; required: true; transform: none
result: 75 V
